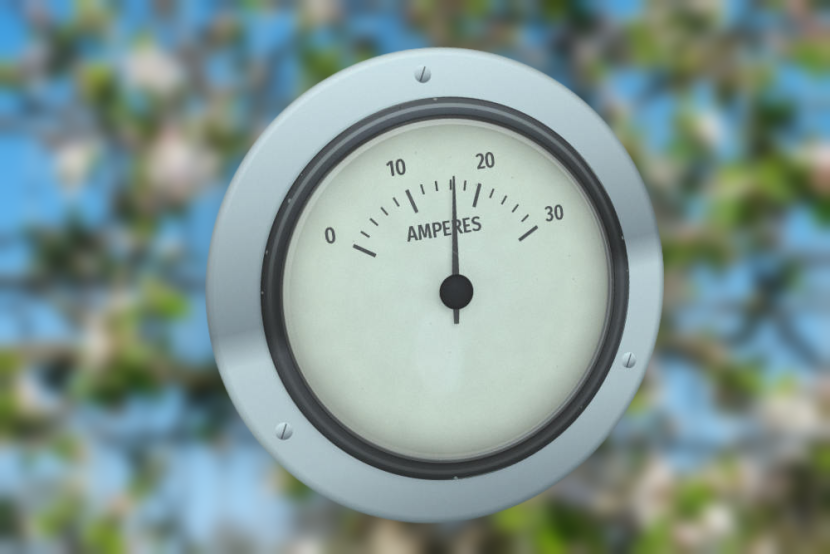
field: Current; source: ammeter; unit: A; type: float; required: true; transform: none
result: 16 A
